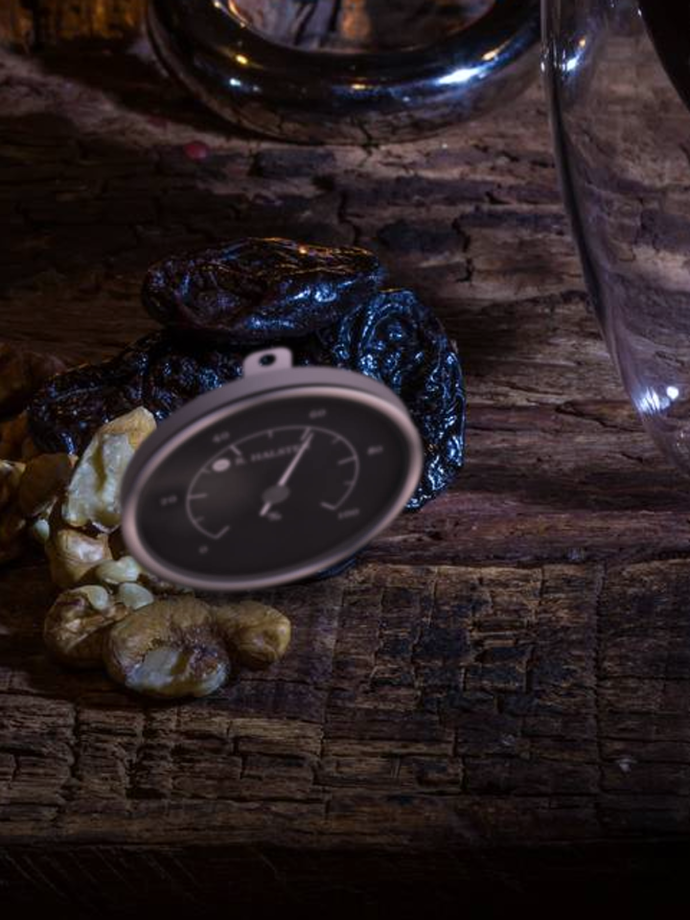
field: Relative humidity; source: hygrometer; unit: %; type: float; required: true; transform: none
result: 60 %
